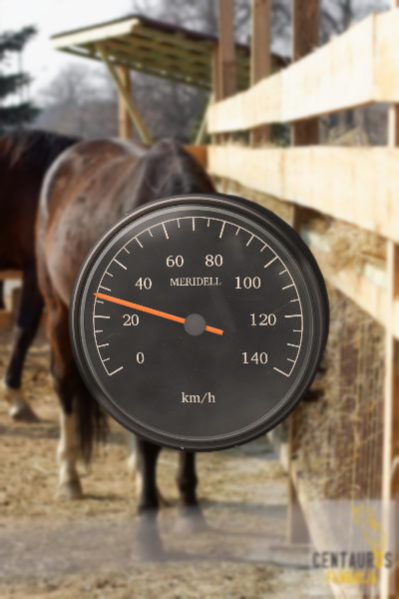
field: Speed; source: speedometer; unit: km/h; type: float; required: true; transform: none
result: 27.5 km/h
